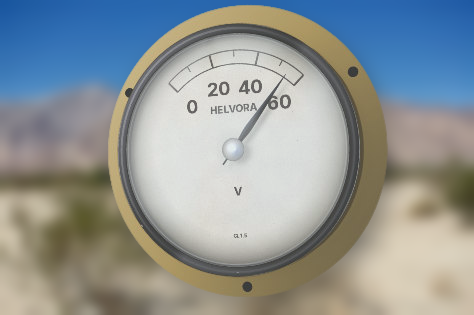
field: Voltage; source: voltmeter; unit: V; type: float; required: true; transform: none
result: 55 V
